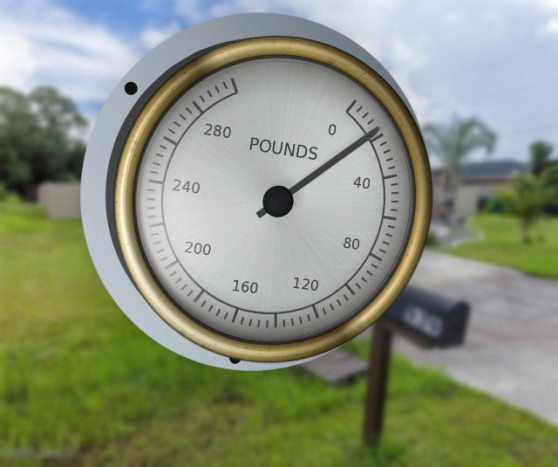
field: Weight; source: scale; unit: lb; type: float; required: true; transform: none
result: 16 lb
